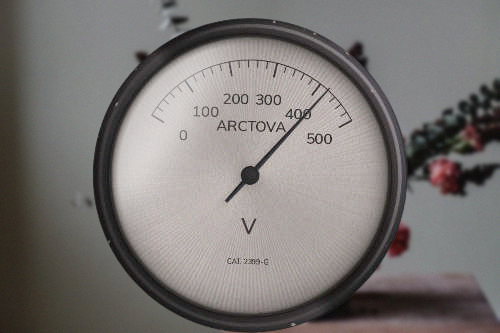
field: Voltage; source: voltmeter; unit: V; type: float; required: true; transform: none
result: 420 V
